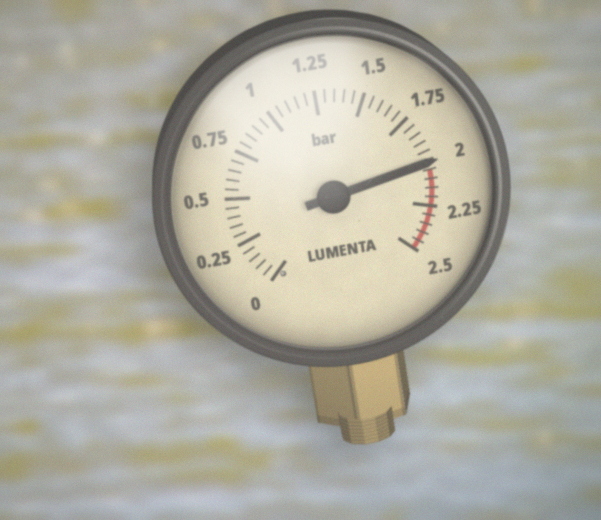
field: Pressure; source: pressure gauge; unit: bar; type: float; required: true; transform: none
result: 2 bar
